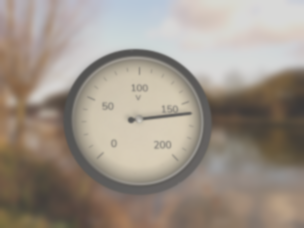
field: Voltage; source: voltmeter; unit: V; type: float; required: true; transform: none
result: 160 V
